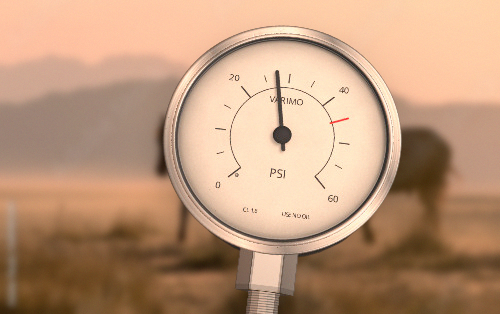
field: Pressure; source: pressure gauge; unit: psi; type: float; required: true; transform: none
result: 27.5 psi
